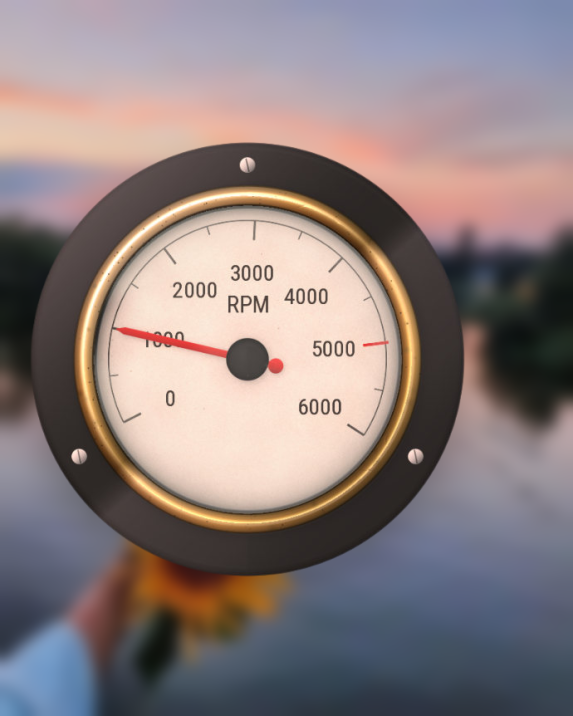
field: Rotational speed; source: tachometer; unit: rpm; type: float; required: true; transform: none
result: 1000 rpm
